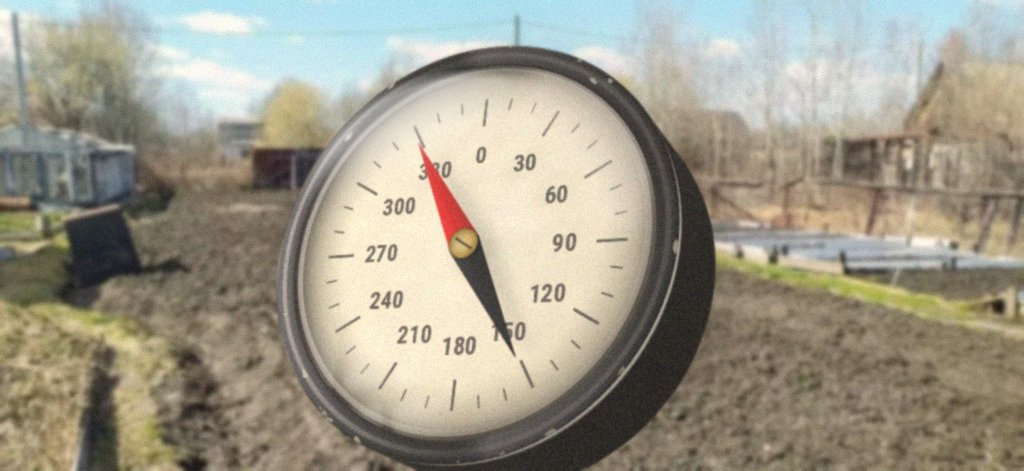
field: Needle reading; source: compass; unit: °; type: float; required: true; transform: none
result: 330 °
